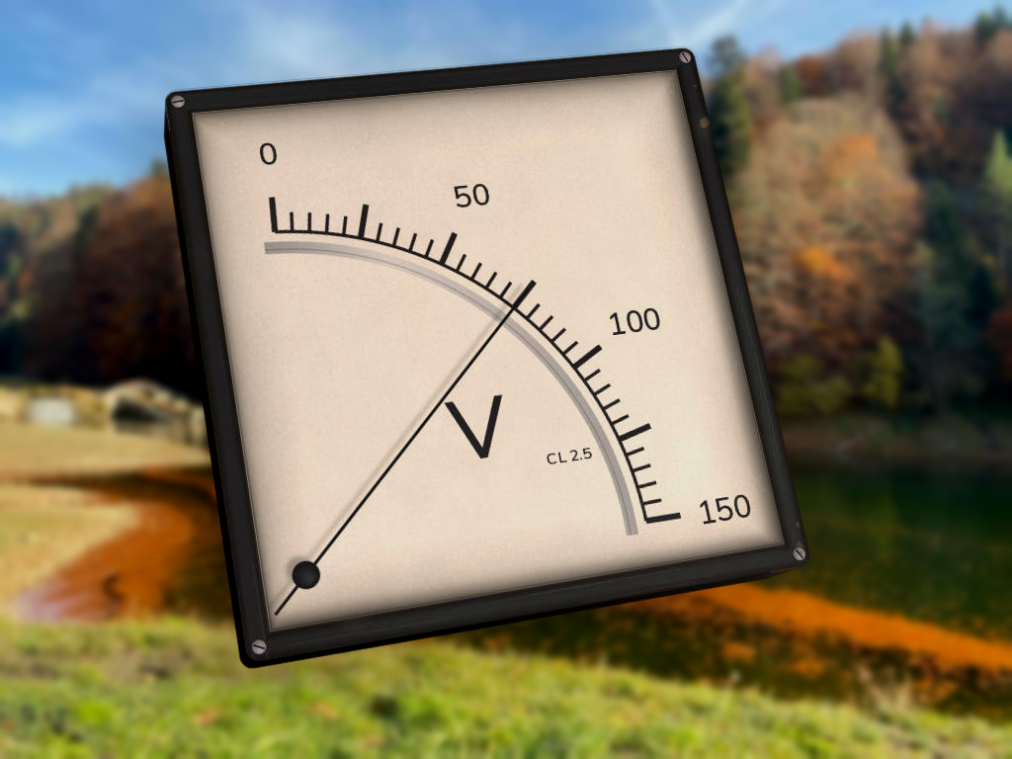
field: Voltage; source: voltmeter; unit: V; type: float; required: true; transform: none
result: 75 V
